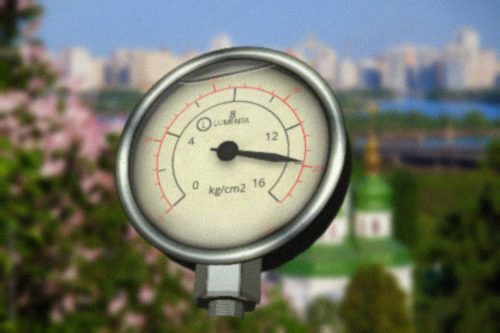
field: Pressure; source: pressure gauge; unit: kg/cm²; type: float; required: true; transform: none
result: 14 kg/cm²
